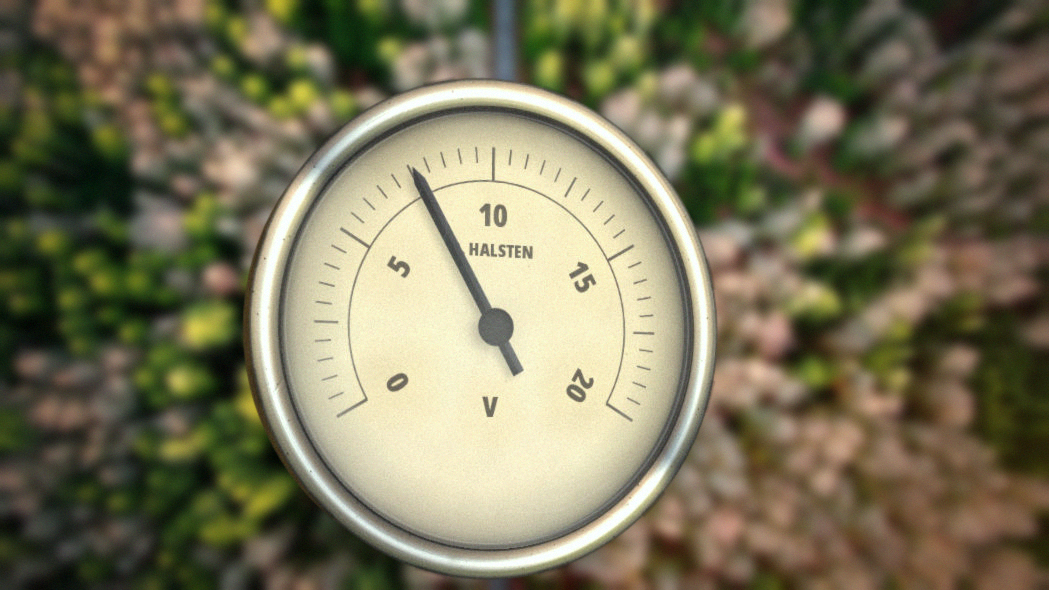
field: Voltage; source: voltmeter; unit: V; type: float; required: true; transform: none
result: 7.5 V
